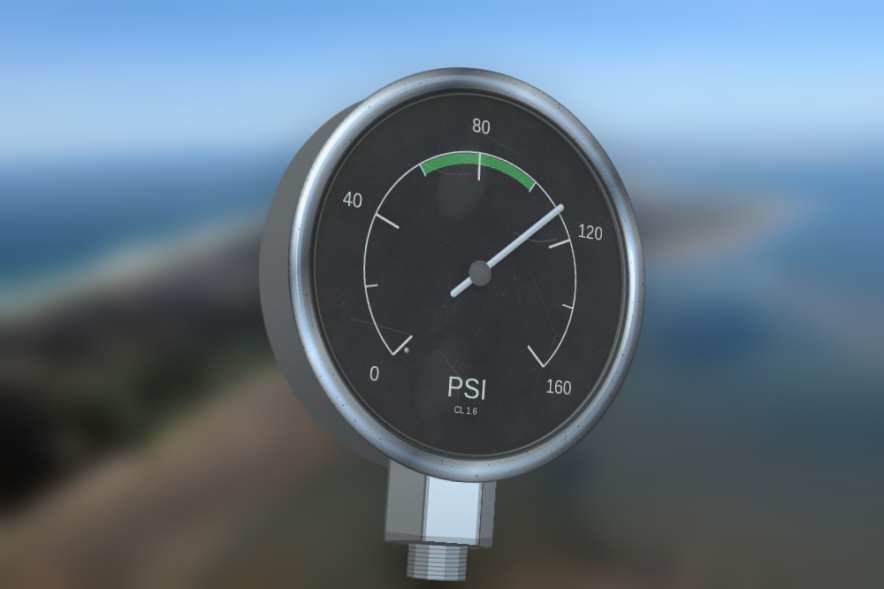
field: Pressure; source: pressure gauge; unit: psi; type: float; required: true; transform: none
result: 110 psi
